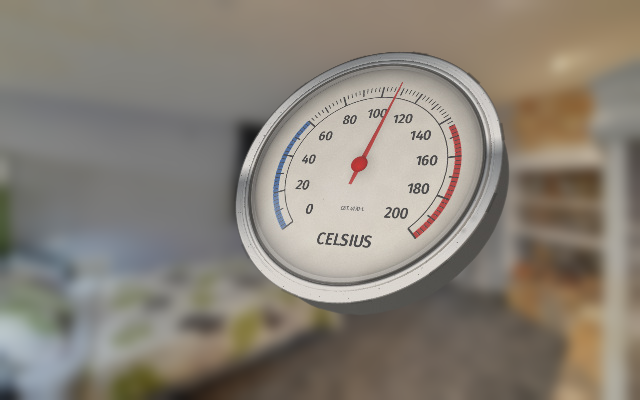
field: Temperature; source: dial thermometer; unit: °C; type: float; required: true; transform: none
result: 110 °C
